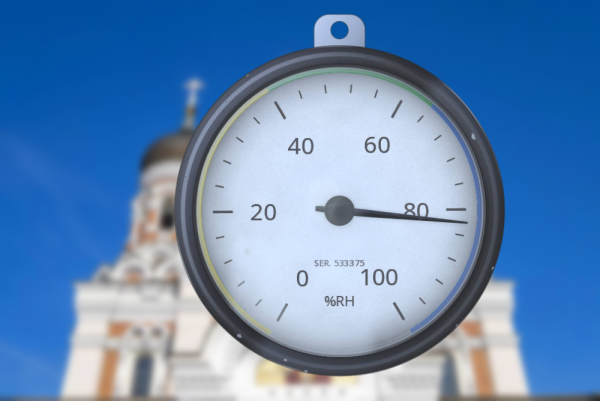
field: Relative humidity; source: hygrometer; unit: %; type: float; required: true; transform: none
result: 82 %
